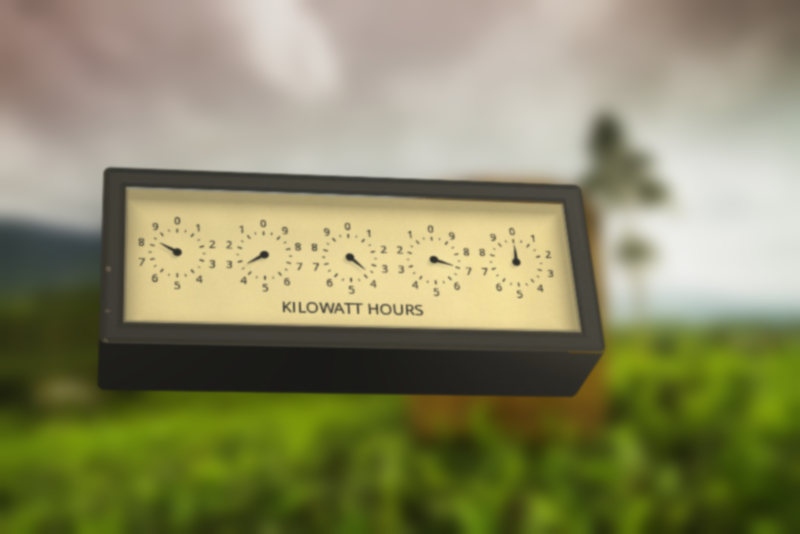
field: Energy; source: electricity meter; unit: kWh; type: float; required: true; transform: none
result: 83370 kWh
